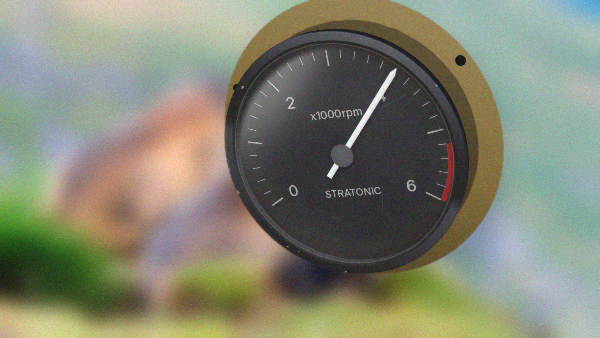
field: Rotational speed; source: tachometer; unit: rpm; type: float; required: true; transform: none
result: 4000 rpm
